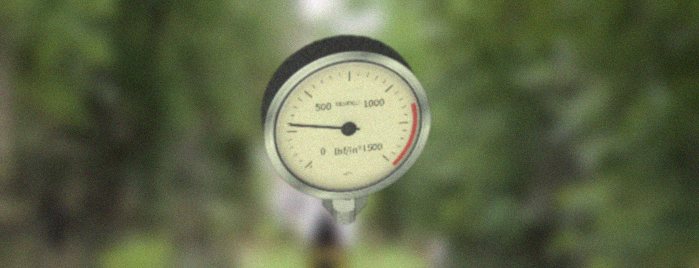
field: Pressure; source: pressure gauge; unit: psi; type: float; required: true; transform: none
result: 300 psi
